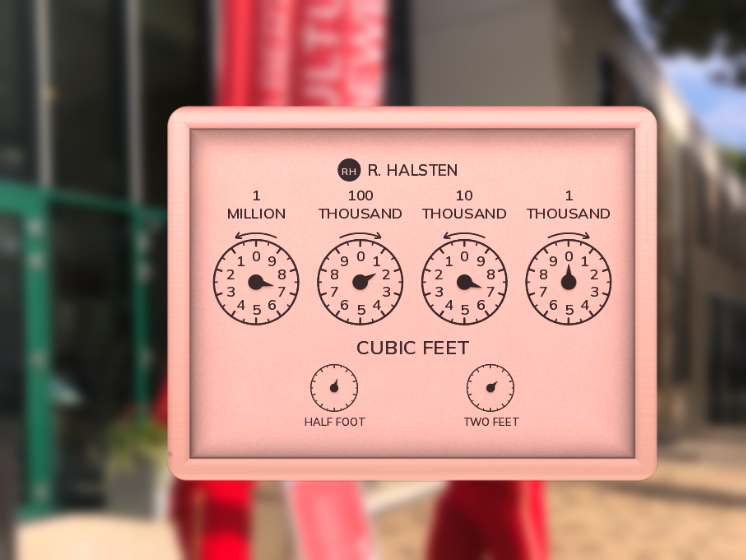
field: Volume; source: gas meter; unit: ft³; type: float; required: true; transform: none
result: 717000 ft³
